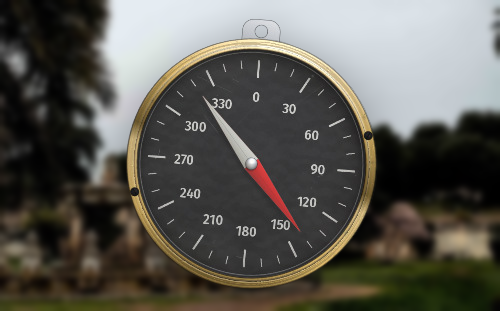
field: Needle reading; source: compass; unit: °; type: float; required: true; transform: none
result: 140 °
